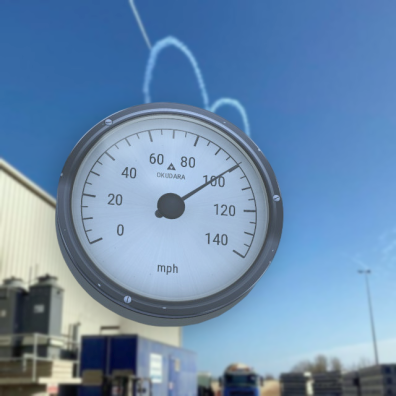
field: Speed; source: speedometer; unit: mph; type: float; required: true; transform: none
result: 100 mph
